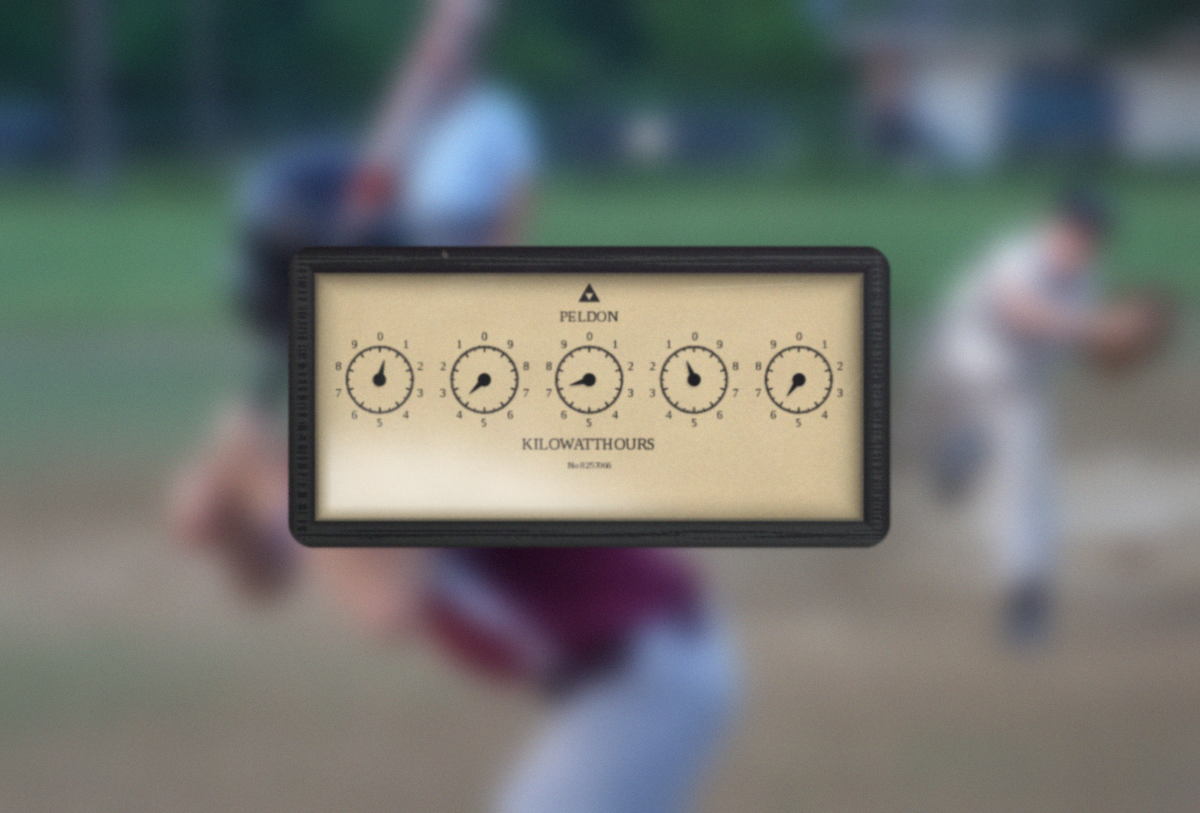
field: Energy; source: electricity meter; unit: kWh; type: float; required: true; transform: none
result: 3706 kWh
